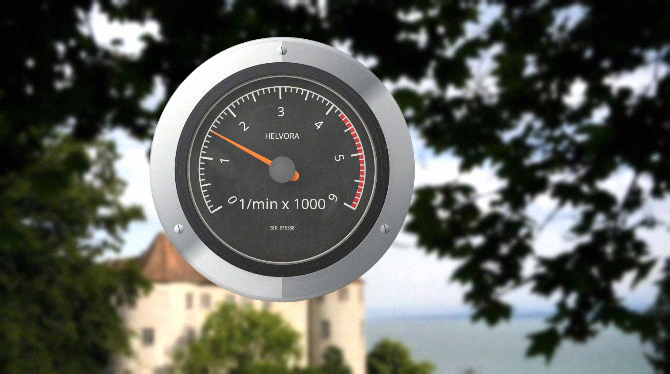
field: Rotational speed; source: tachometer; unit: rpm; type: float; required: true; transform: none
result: 1500 rpm
